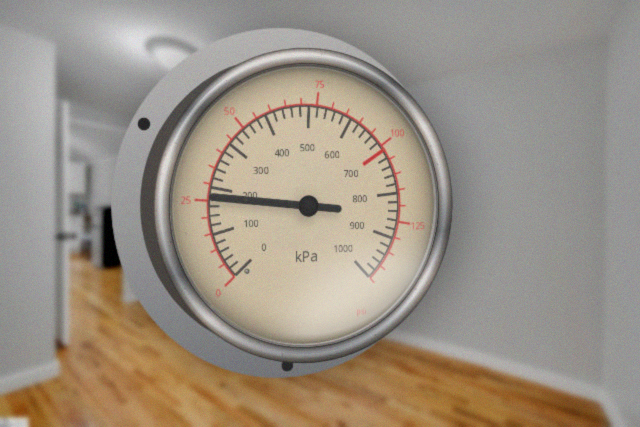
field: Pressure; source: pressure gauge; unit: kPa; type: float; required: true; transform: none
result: 180 kPa
